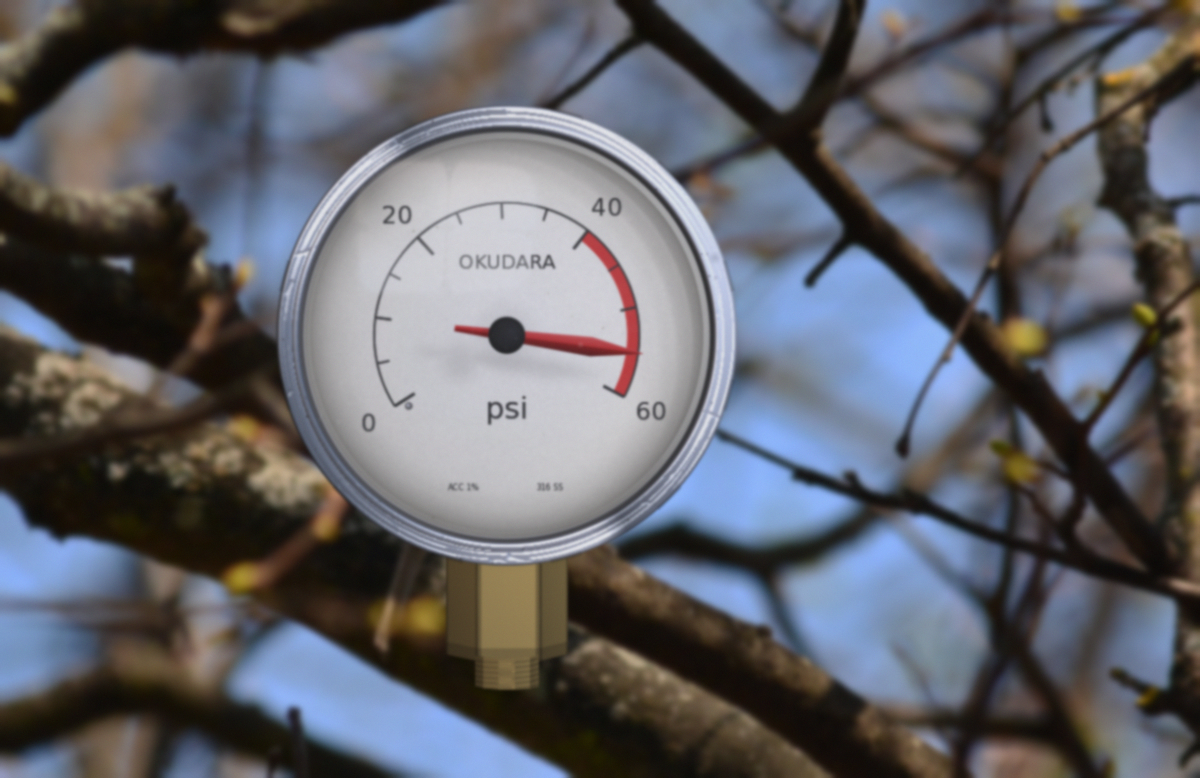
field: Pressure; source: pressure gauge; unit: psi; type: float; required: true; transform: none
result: 55 psi
